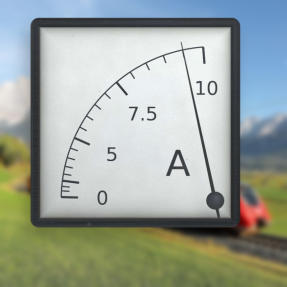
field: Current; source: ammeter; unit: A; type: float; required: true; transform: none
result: 9.5 A
